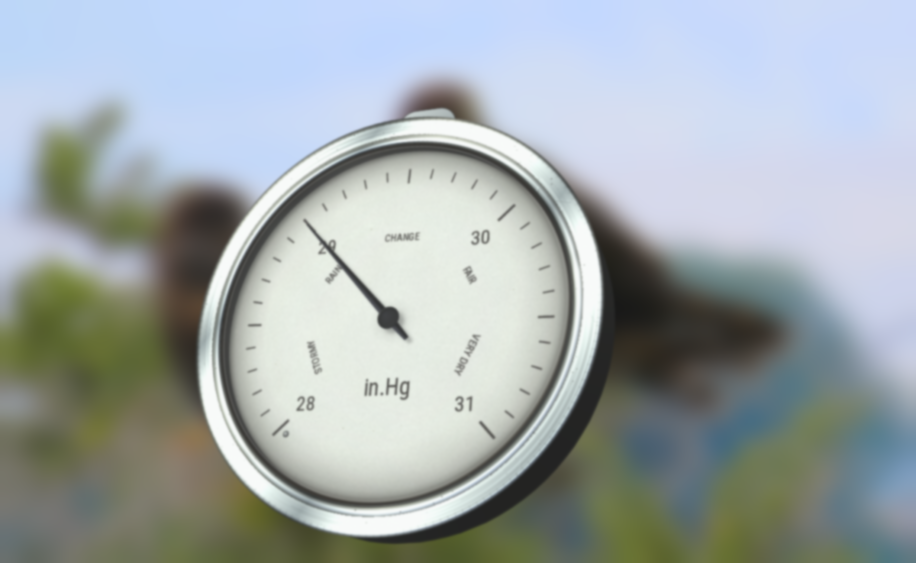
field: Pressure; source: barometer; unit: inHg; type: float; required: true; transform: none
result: 29 inHg
